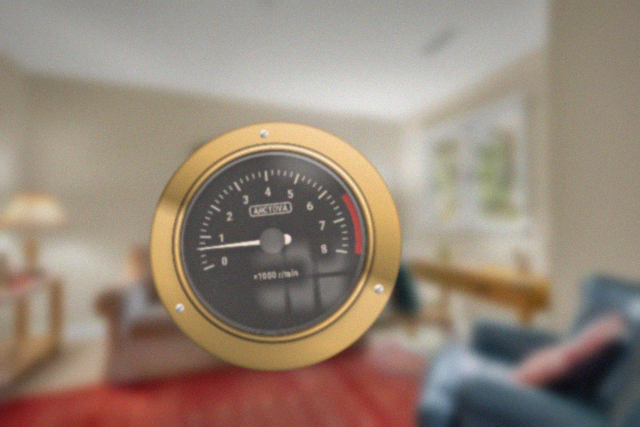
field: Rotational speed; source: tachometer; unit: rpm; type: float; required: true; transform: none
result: 600 rpm
